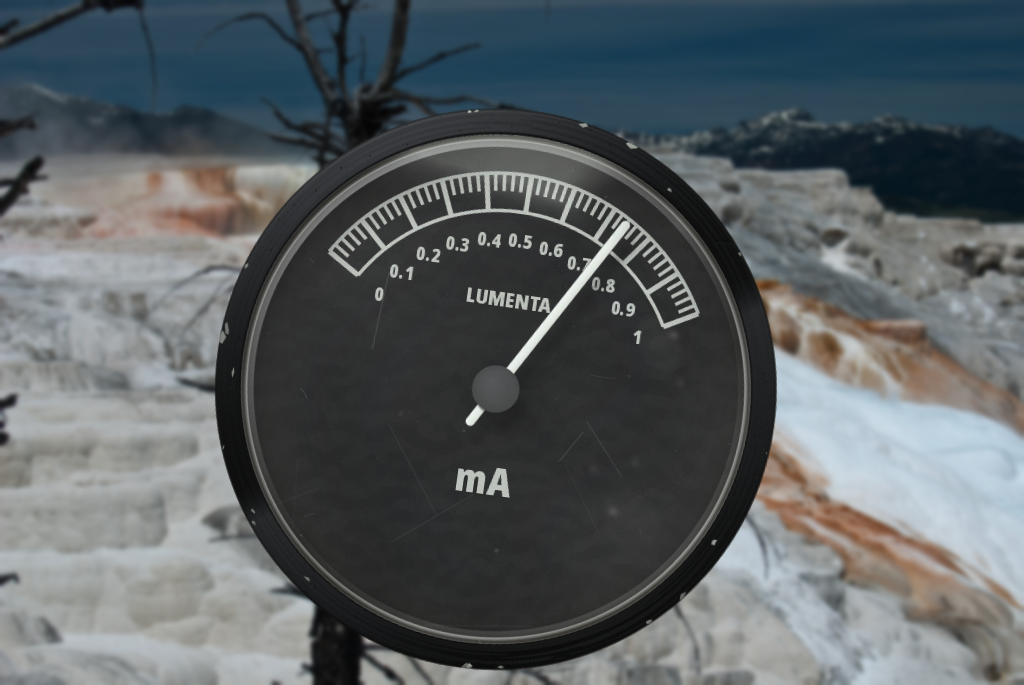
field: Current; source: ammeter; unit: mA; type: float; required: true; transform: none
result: 0.74 mA
